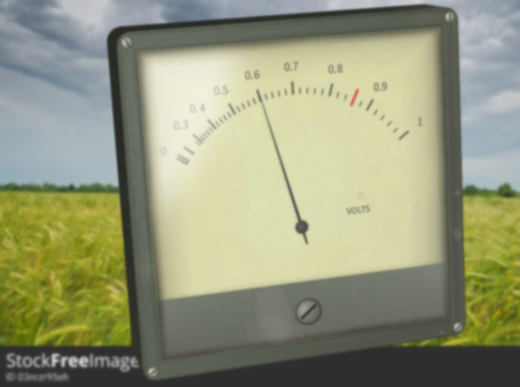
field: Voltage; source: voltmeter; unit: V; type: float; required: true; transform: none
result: 0.6 V
